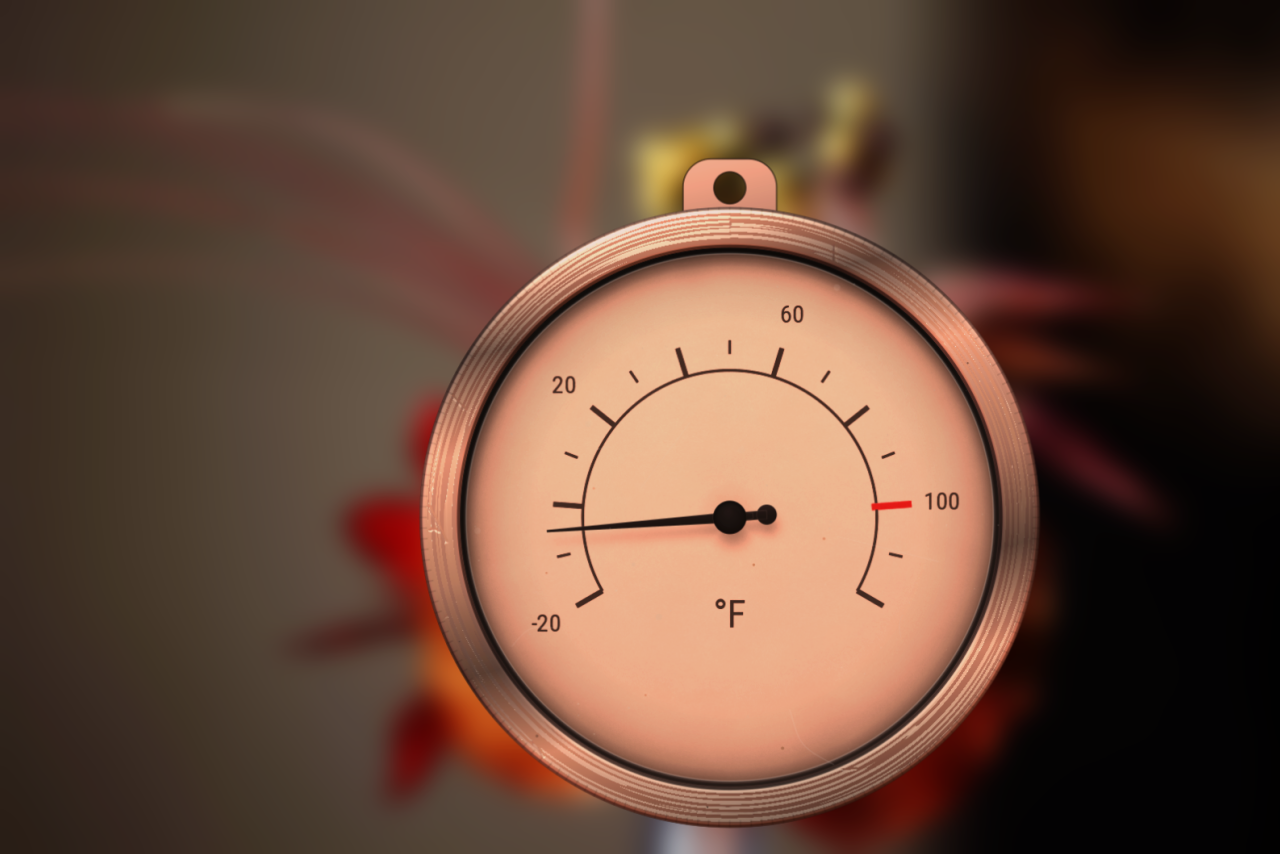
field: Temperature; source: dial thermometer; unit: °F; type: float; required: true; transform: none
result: -5 °F
